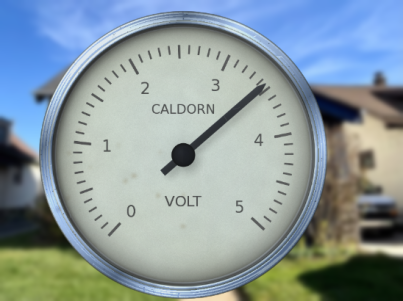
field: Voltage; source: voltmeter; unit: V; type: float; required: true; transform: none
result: 3.45 V
